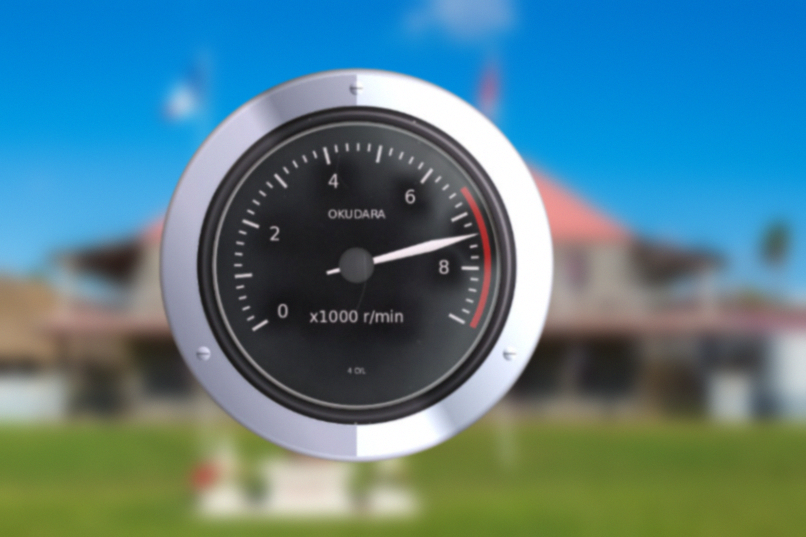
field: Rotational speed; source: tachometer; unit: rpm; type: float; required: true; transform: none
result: 7400 rpm
